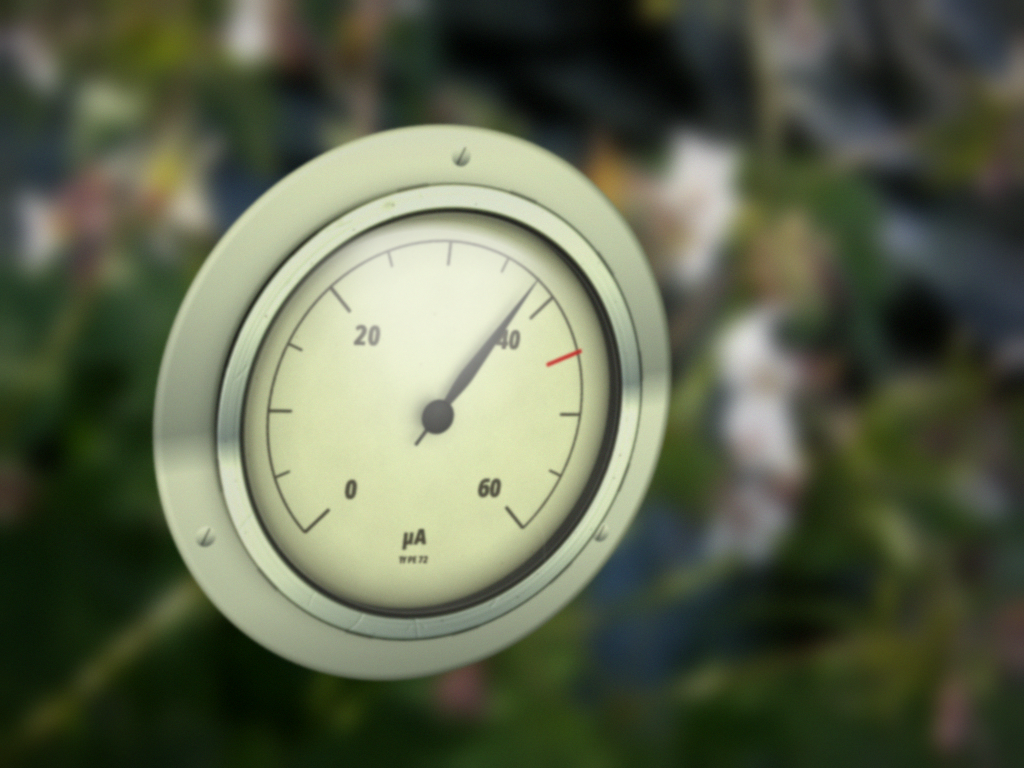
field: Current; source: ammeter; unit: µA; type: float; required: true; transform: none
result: 37.5 µA
